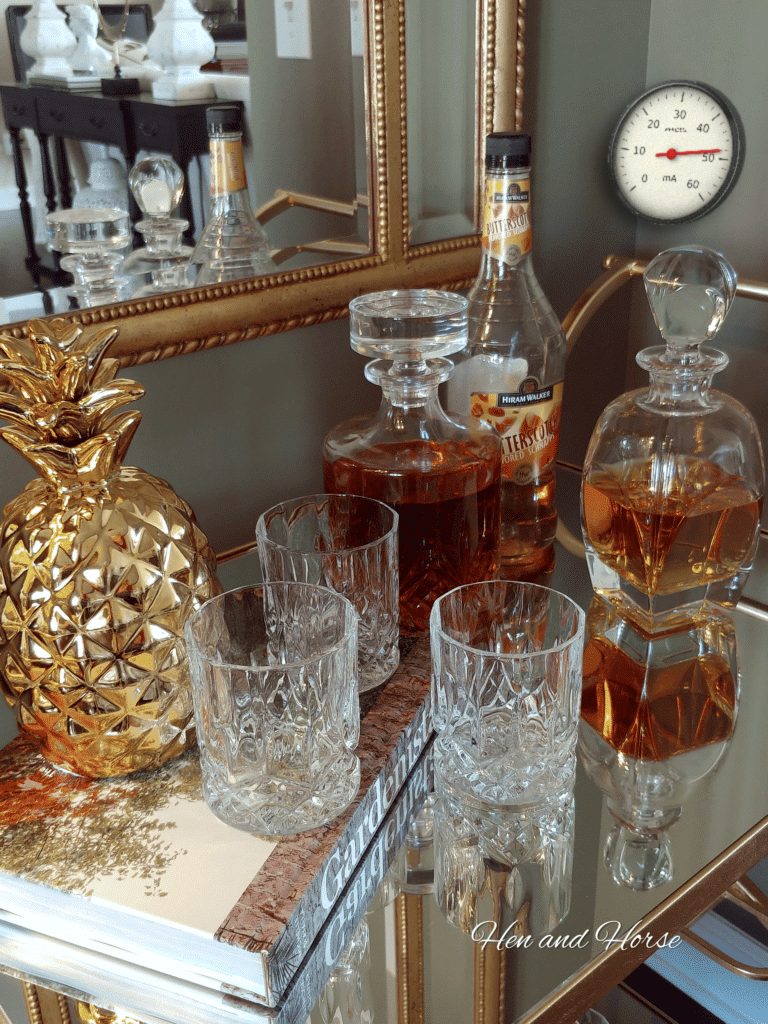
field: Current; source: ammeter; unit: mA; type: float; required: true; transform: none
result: 48 mA
